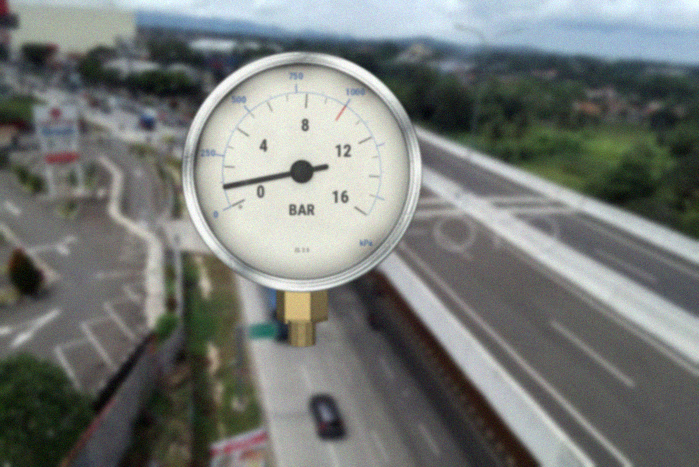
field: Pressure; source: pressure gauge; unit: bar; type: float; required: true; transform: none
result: 1 bar
